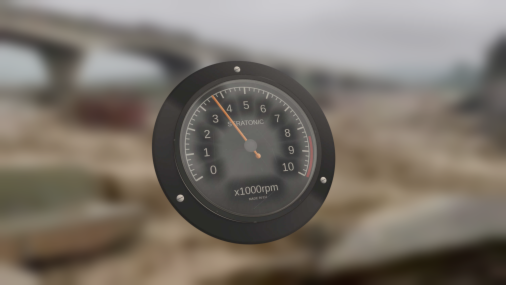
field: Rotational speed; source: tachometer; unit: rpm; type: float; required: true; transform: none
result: 3600 rpm
